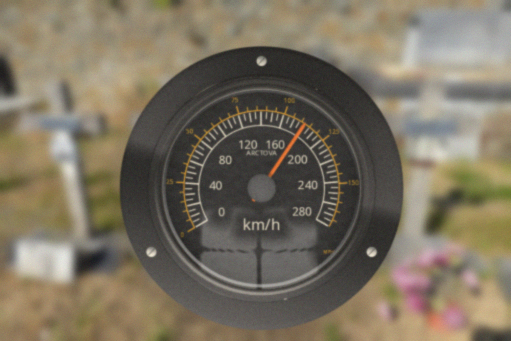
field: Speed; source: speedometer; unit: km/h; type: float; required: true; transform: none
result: 180 km/h
